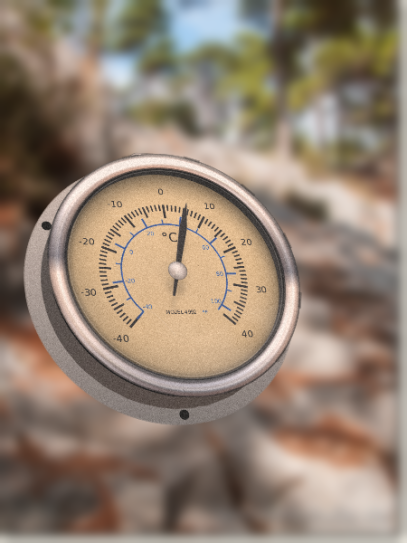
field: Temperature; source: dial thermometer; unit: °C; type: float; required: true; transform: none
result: 5 °C
